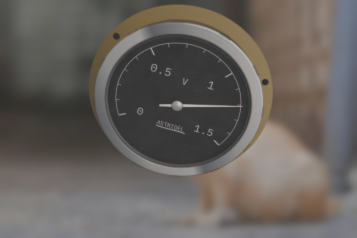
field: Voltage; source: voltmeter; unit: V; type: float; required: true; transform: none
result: 1.2 V
